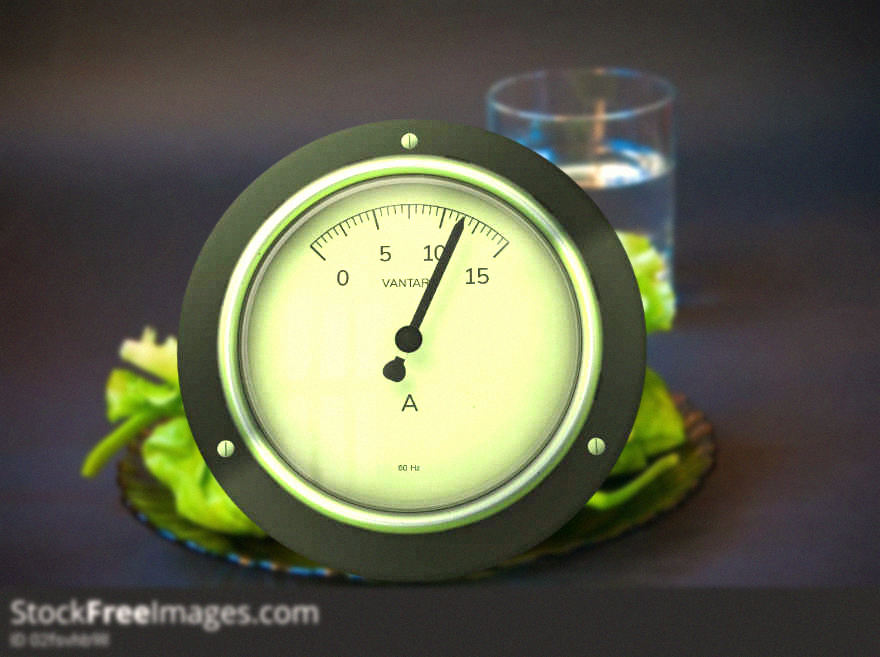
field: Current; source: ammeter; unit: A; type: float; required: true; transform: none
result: 11.5 A
